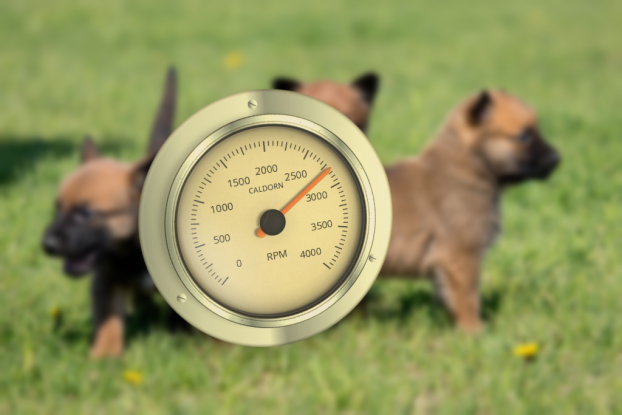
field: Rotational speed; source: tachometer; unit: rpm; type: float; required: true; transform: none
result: 2800 rpm
